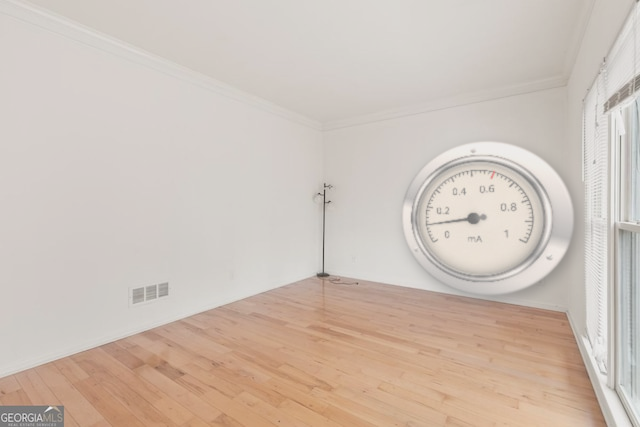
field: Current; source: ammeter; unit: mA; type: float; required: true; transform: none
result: 0.1 mA
